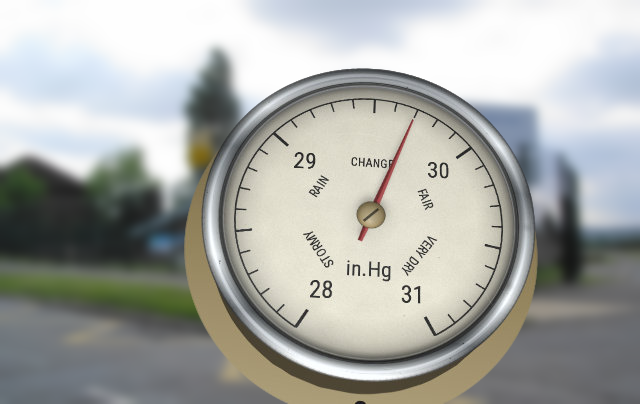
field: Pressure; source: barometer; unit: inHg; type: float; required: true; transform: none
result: 29.7 inHg
